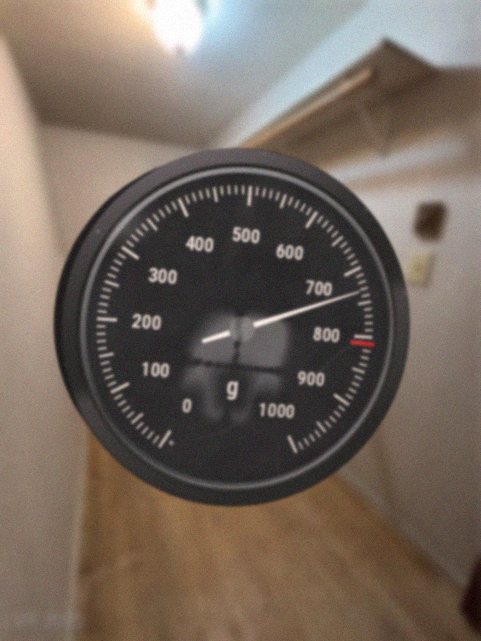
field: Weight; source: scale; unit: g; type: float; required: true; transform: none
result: 730 g
